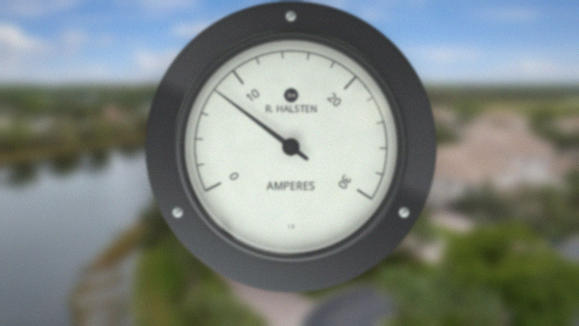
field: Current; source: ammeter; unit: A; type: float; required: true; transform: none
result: 8 A
